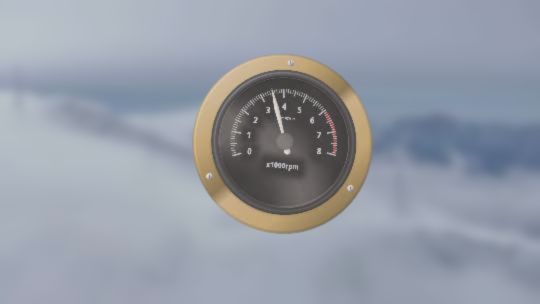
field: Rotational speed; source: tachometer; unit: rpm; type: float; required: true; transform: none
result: 3500 rpm
